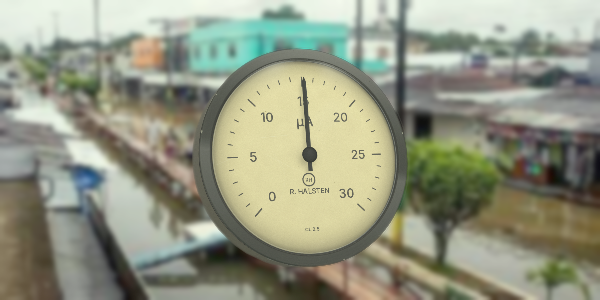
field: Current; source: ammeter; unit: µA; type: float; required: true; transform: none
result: 15 µA
